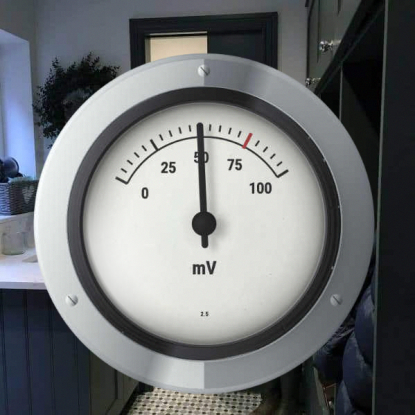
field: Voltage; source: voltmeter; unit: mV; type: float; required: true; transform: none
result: 50 mV
